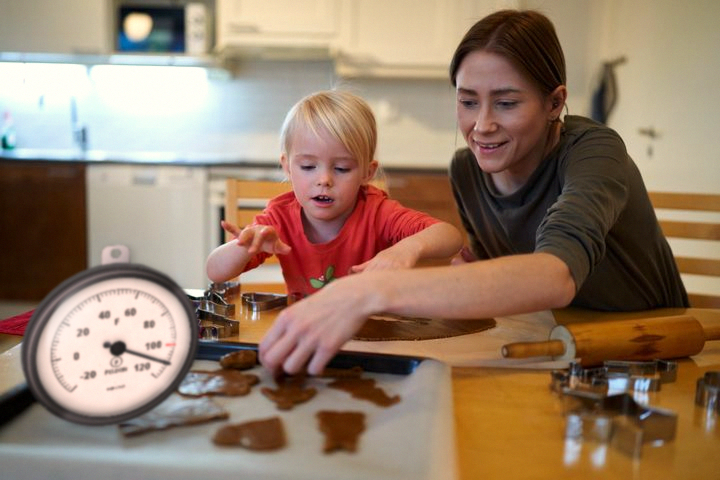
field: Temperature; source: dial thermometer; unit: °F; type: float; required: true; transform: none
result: 110 °F
